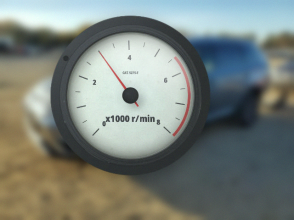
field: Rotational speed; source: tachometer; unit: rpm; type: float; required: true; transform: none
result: 3000 rpm
